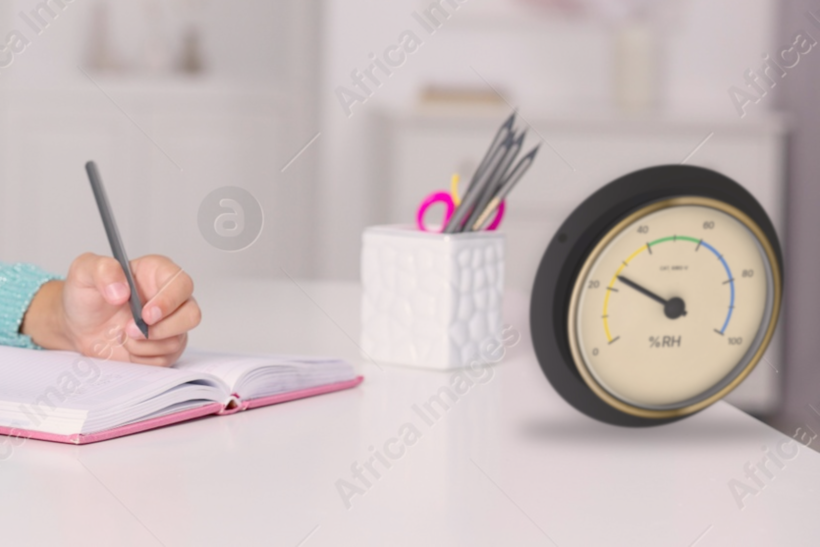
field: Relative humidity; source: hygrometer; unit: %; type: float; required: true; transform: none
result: 25 %
